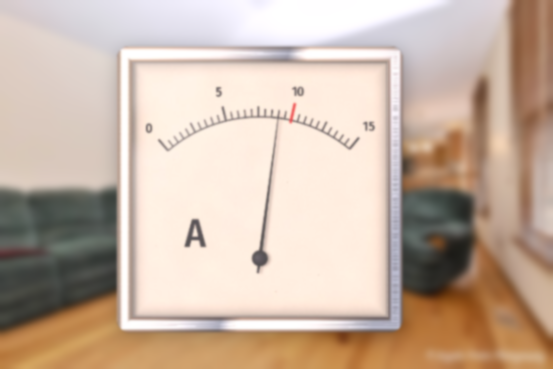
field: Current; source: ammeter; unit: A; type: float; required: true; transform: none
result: 9 A
